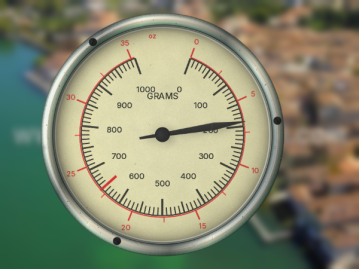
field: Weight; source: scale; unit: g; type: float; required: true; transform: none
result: 190 g
